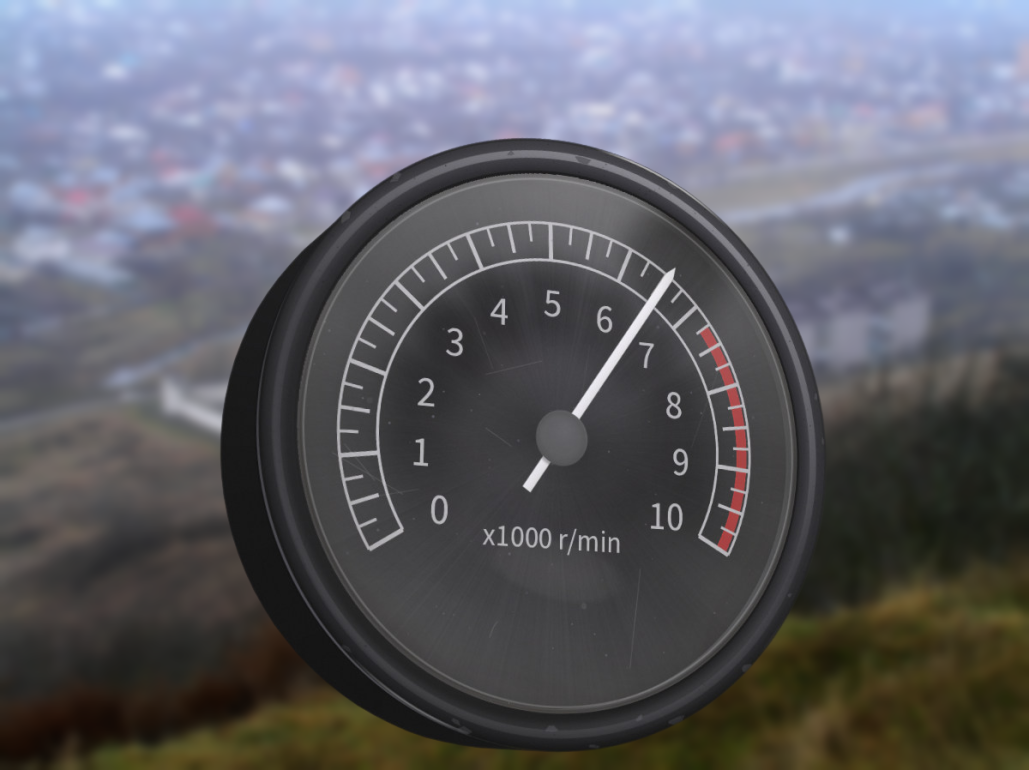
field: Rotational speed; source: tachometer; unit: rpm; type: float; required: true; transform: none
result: 6500 rpm
